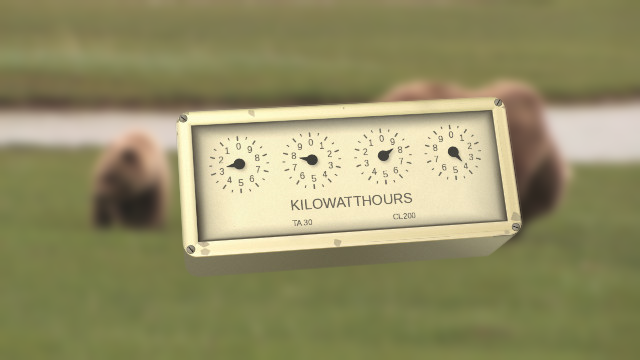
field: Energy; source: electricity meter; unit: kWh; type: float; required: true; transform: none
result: 2784 kWh
